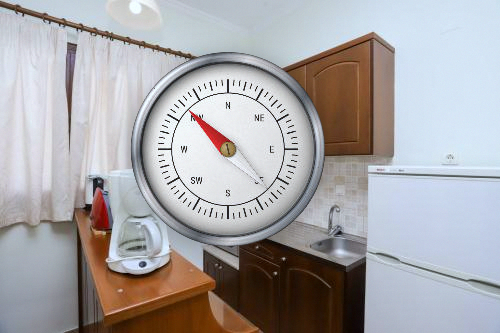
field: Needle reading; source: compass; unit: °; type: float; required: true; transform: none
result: 315 °
